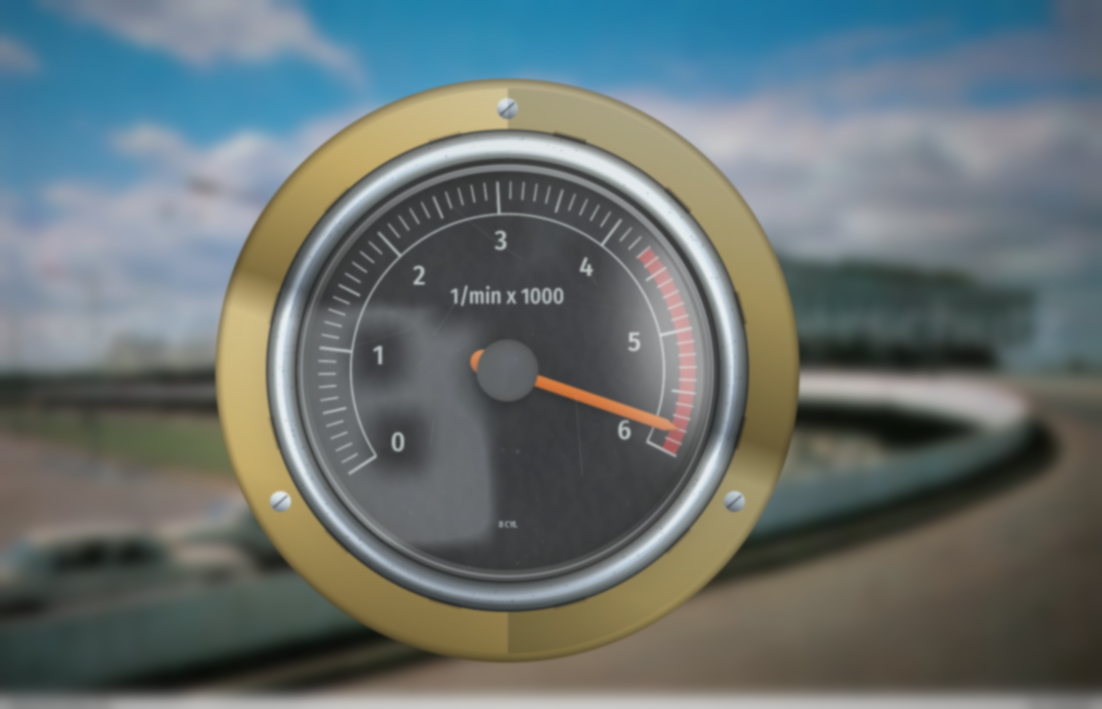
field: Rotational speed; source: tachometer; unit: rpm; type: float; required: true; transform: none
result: 5800 rpm
